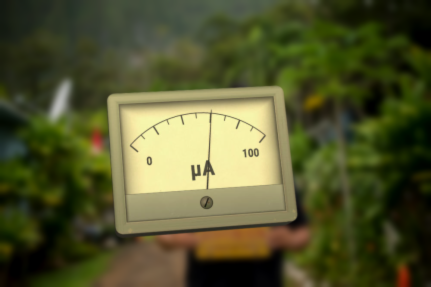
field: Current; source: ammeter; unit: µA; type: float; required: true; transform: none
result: 60 µA
